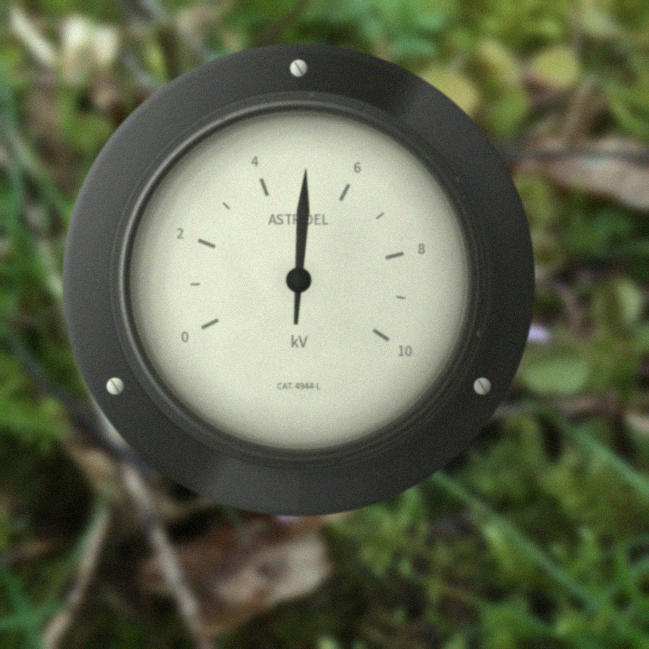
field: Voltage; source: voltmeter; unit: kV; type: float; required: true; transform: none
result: 5 kV
